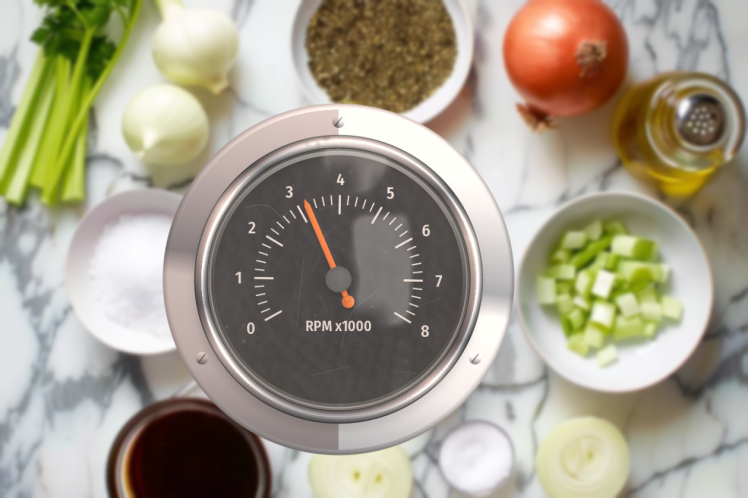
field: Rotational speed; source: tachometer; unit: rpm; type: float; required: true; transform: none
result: 3200 rpm
